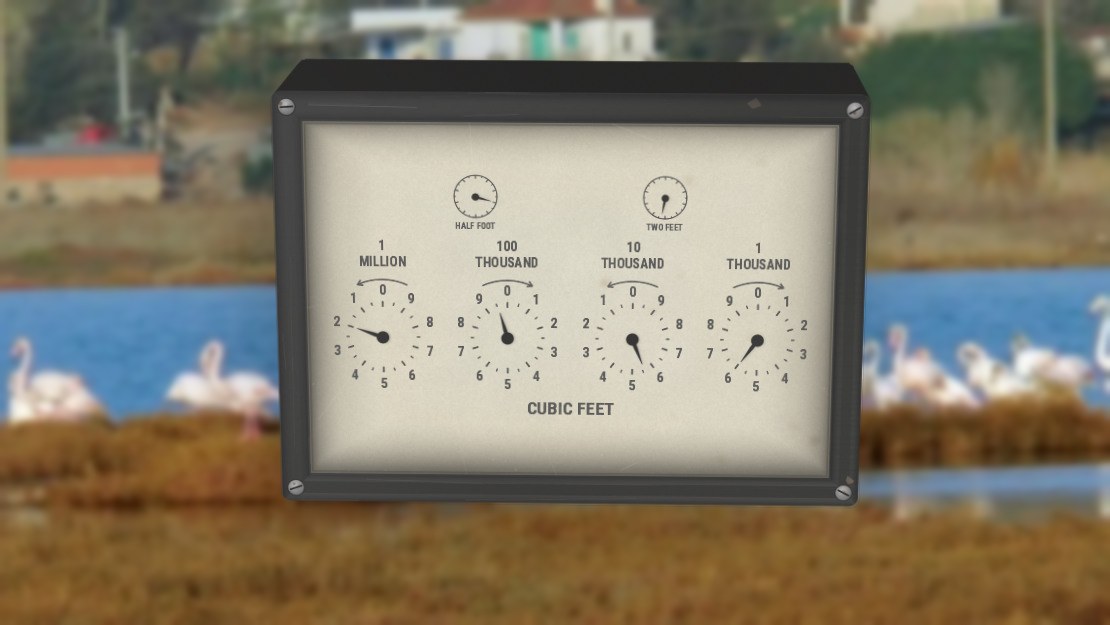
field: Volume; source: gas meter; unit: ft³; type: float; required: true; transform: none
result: 195600 ft³
